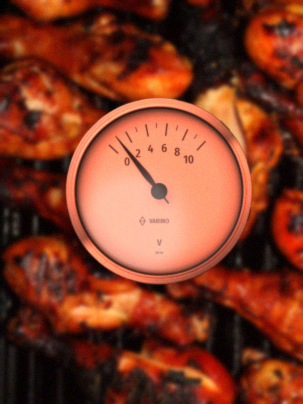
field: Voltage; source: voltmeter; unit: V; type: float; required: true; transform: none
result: 1 V
